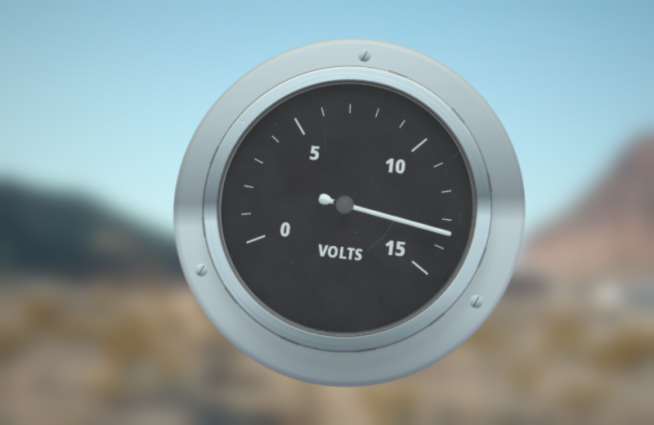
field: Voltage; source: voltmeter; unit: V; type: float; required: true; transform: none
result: 13.5 V
